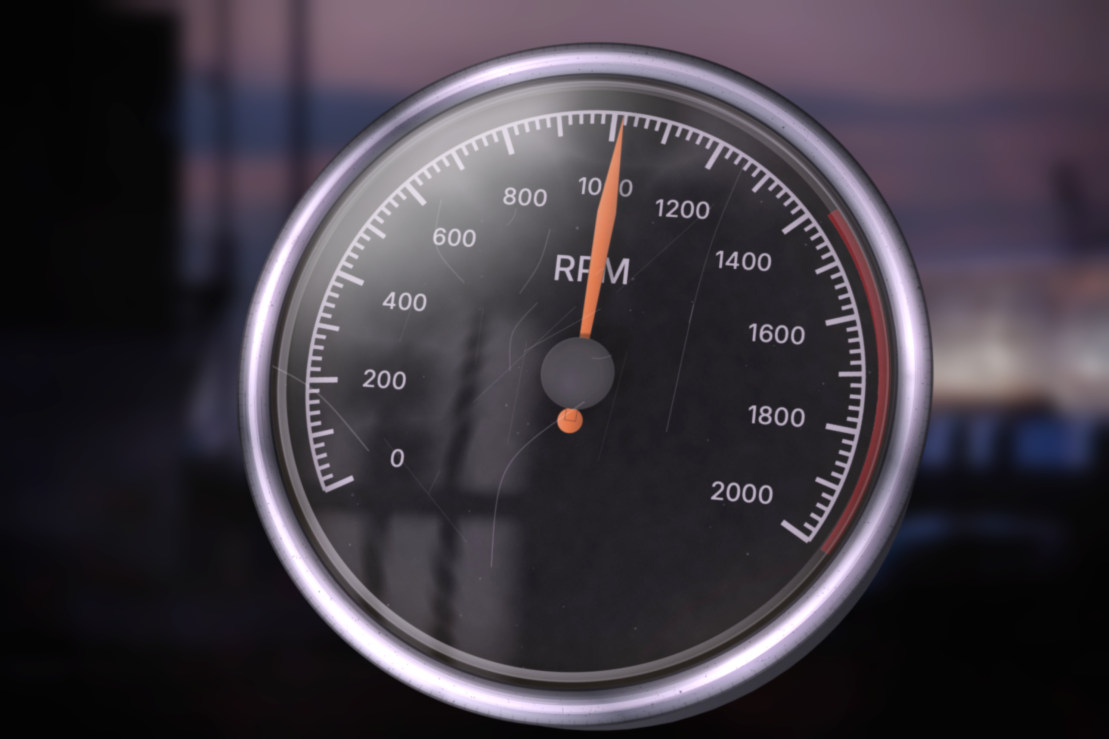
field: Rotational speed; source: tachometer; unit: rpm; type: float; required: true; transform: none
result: 1020 rpm
